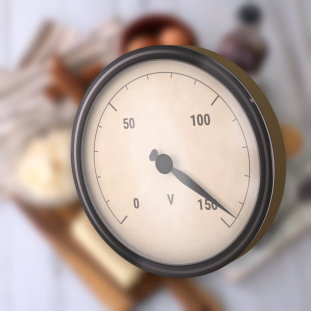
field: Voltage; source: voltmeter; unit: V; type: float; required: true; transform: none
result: 145 V
